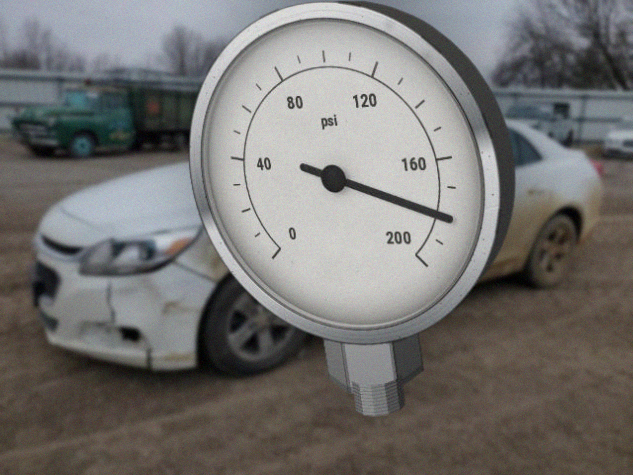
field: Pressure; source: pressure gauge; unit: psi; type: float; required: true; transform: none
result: 180 psi
